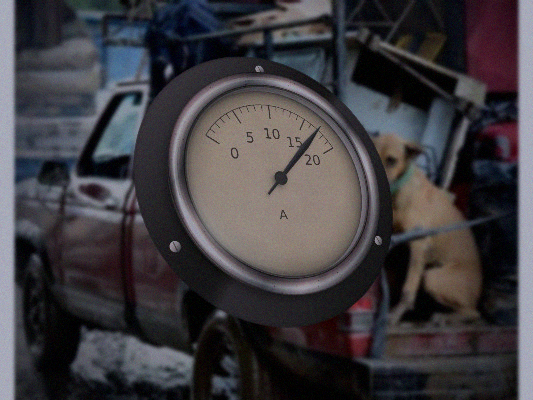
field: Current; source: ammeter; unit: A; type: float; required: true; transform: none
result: 17 A
